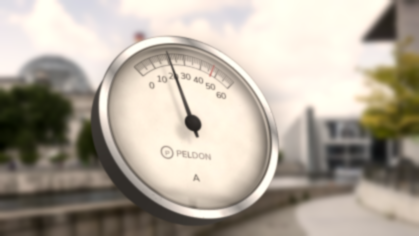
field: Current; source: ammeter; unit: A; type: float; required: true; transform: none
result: 20 A
